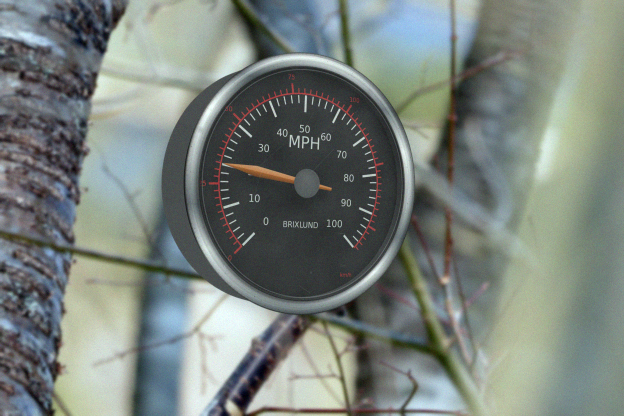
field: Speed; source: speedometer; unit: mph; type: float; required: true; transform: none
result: 20 mph
